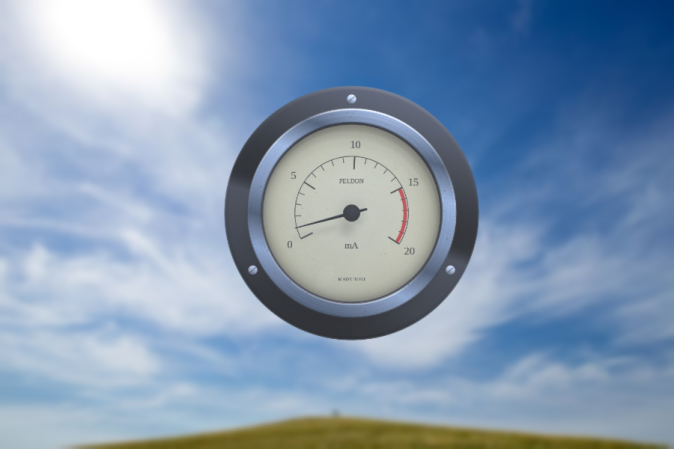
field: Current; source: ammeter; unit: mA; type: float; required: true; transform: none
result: 1 mA
